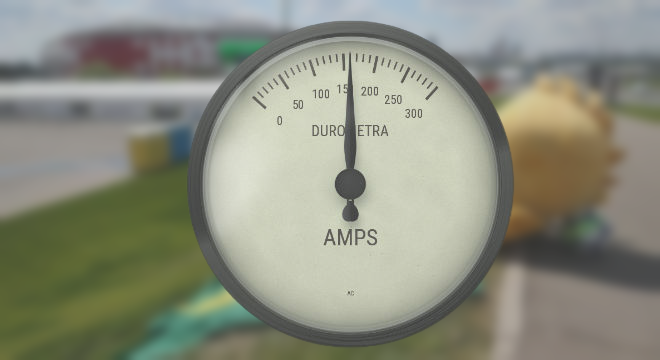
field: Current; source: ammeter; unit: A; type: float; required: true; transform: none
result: 160 A
